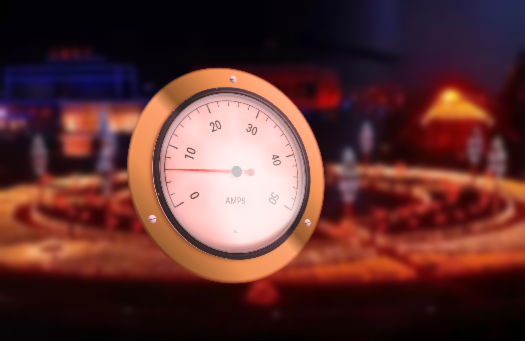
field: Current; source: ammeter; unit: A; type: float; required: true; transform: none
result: 6 A
